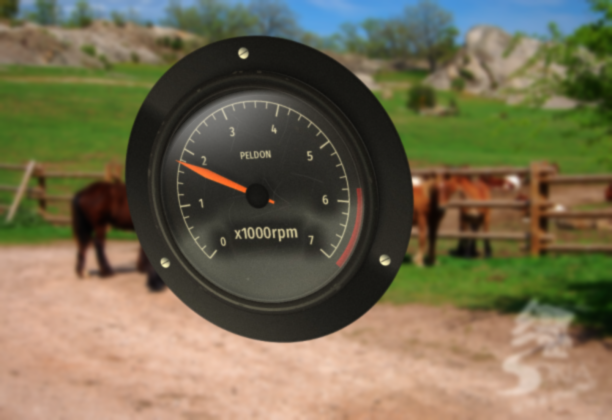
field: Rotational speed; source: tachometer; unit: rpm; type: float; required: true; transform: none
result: 1800 rpm
